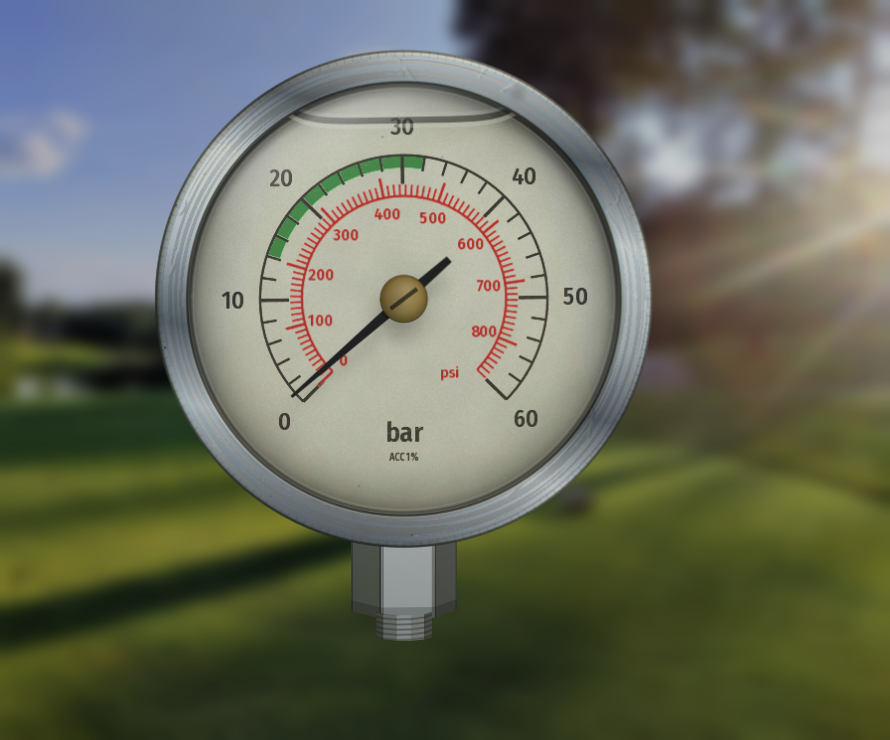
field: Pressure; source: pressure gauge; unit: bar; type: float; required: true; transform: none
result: 1 bar
